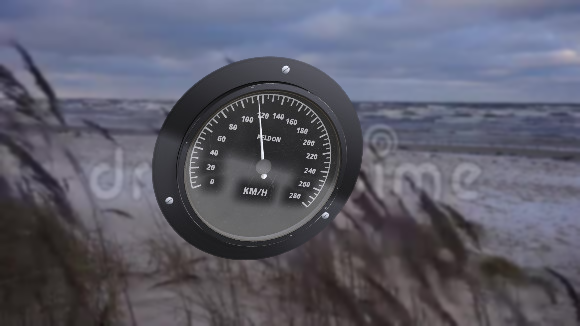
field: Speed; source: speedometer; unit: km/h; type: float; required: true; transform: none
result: 115 km/h
